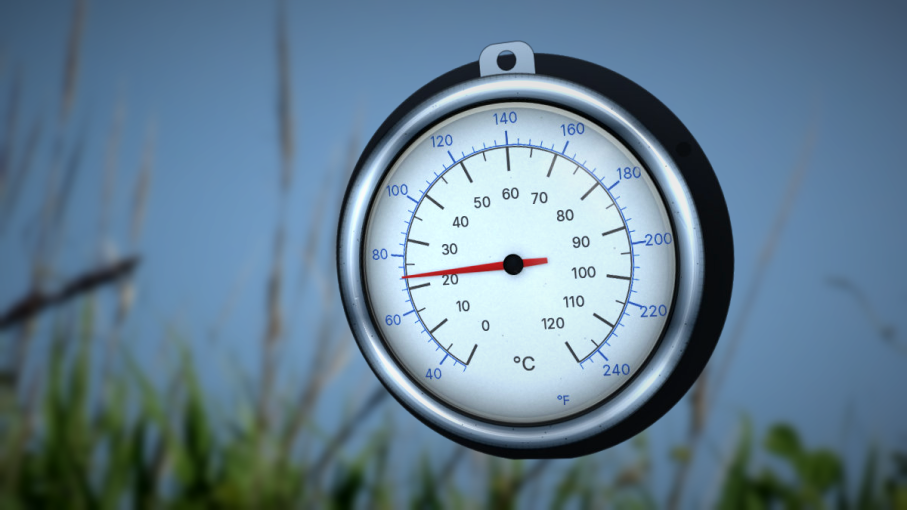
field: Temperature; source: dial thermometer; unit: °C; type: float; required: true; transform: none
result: 22.5 °C
